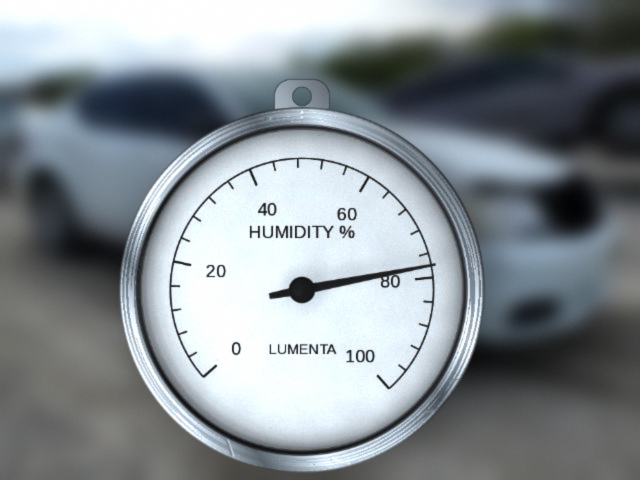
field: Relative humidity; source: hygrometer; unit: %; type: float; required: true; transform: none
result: 78 %
